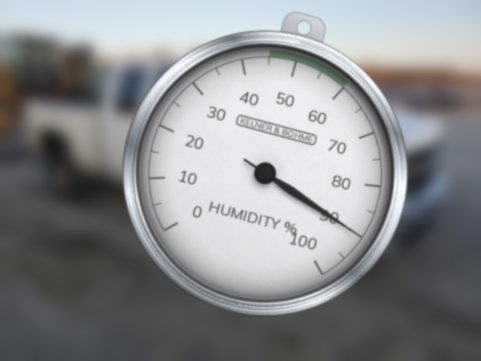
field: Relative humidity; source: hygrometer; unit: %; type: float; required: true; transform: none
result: 90 %
